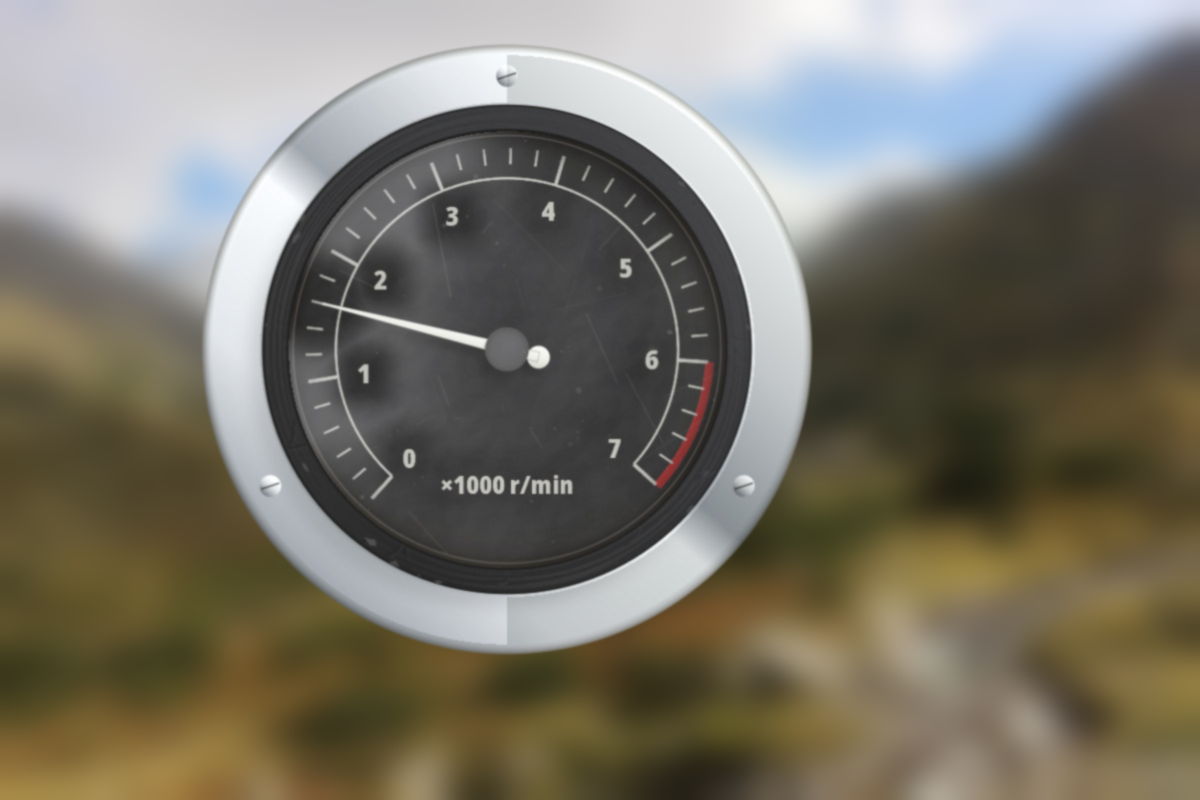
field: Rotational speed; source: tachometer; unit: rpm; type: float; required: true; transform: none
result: 1600 rpm
